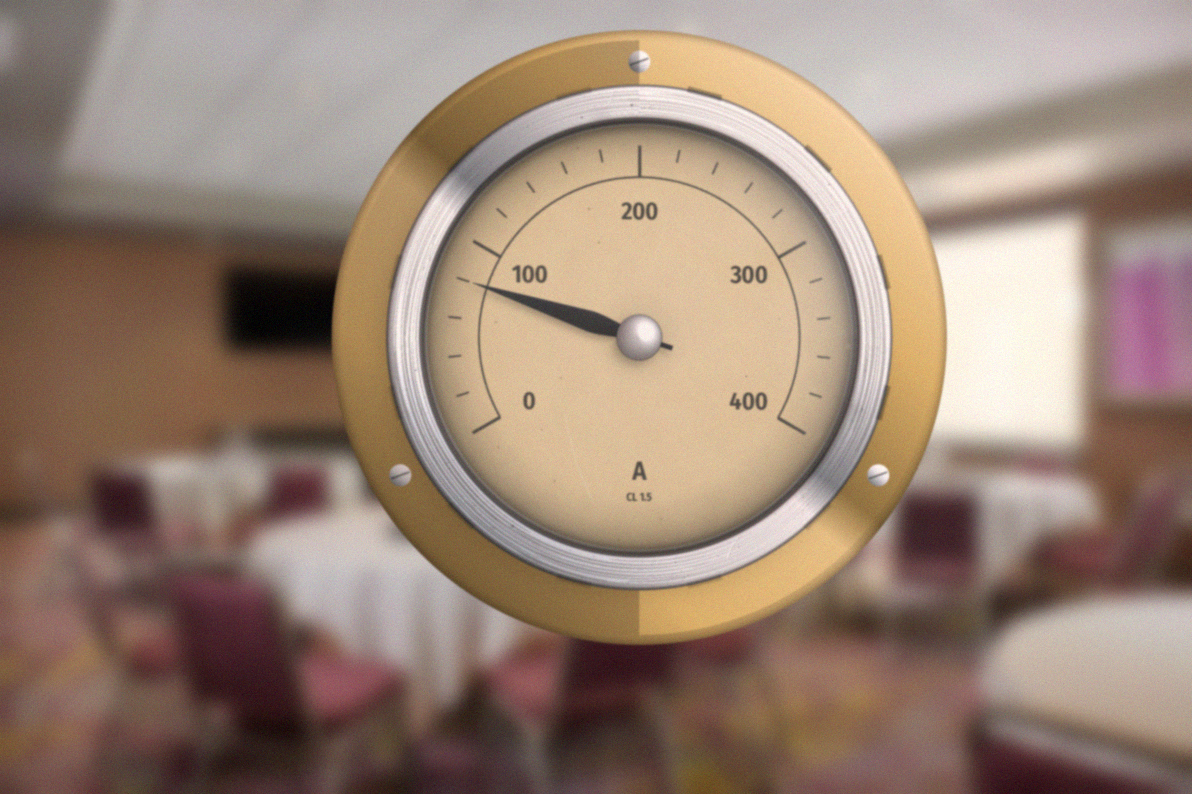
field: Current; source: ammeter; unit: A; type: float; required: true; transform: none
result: 80 A
